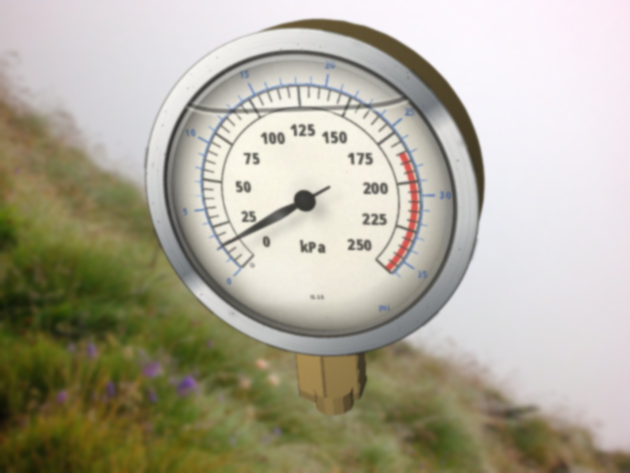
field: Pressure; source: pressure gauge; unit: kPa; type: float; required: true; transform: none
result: 15 kPa
